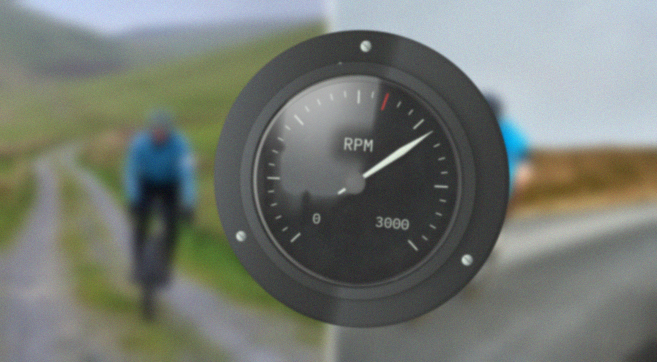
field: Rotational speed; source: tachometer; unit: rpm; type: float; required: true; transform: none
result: 2100 rpm
